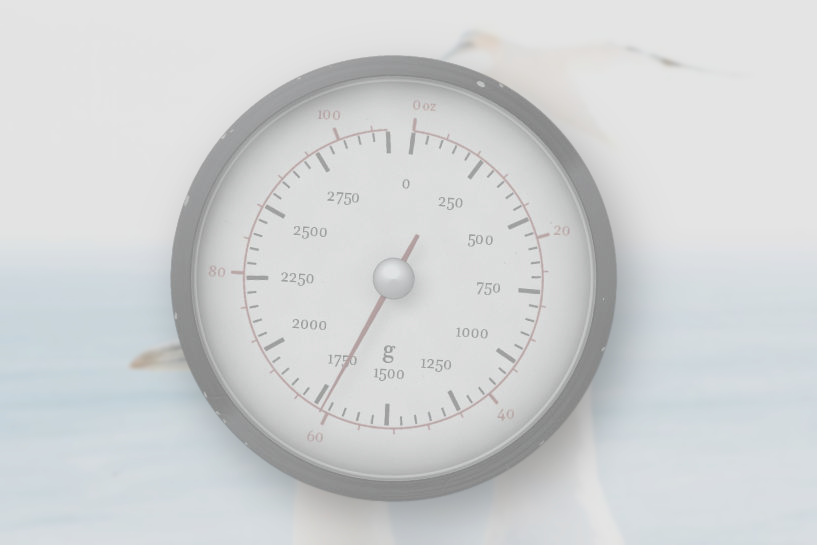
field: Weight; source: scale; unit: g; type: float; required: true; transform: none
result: 1725 g
